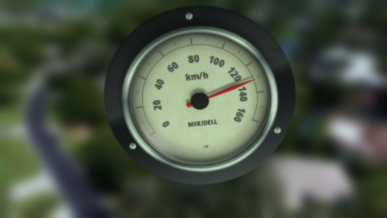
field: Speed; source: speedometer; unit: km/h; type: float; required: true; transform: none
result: 130 km/h
